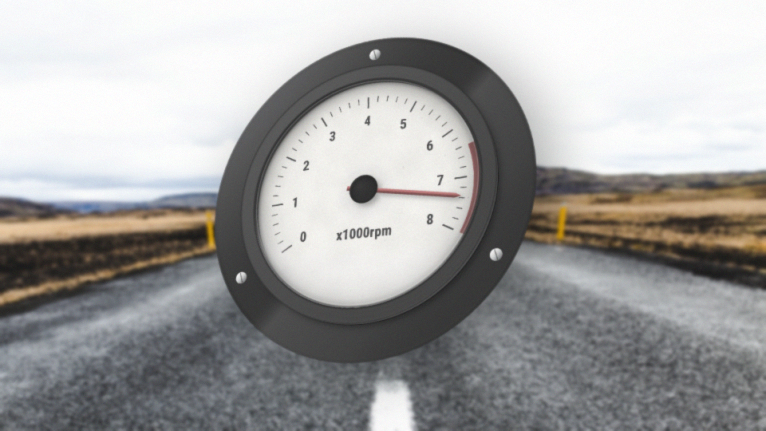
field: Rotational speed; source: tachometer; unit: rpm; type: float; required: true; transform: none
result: 7400 rpm
